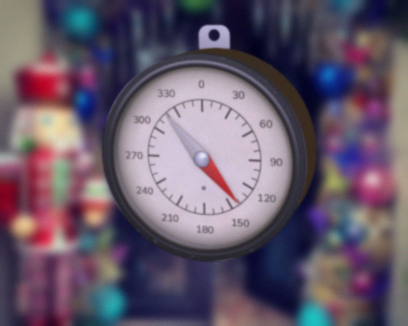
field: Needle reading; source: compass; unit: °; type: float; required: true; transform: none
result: 140 °
